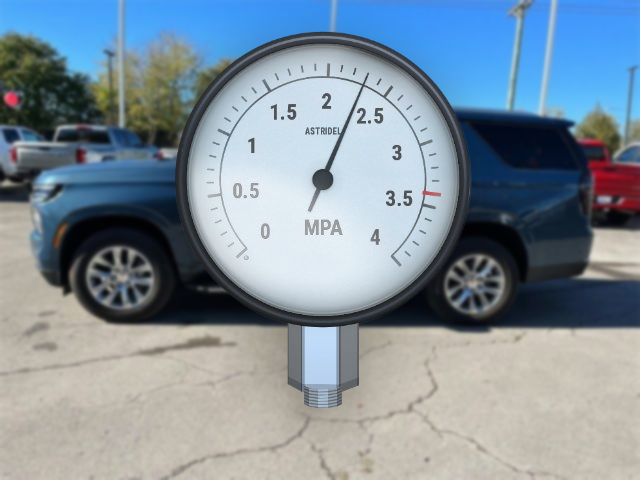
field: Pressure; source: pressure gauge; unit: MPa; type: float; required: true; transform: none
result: 2.3 MPa
